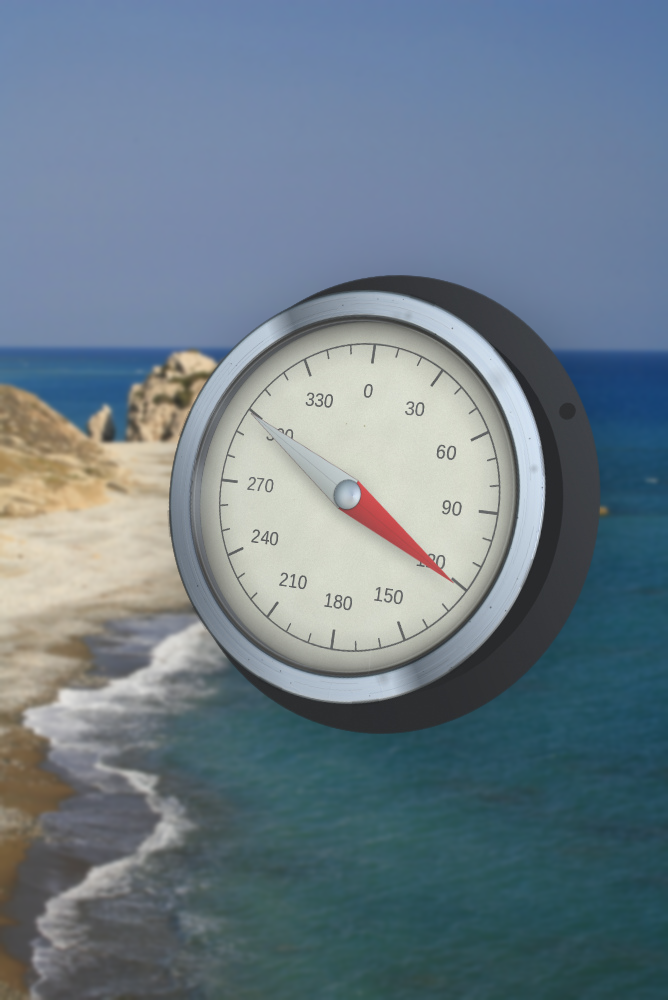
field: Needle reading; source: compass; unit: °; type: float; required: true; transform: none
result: 120 °
